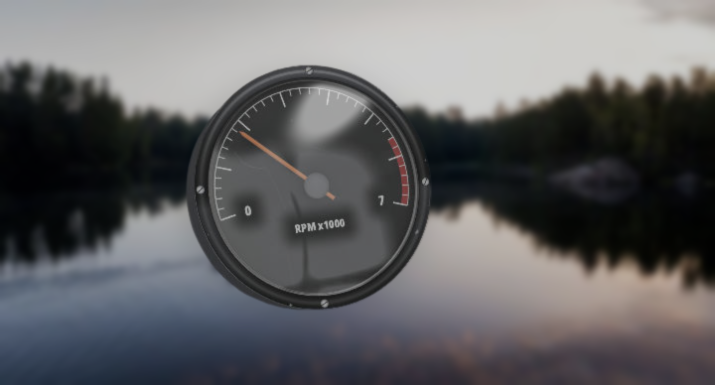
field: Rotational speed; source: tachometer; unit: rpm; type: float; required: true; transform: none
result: 1800 rpm
